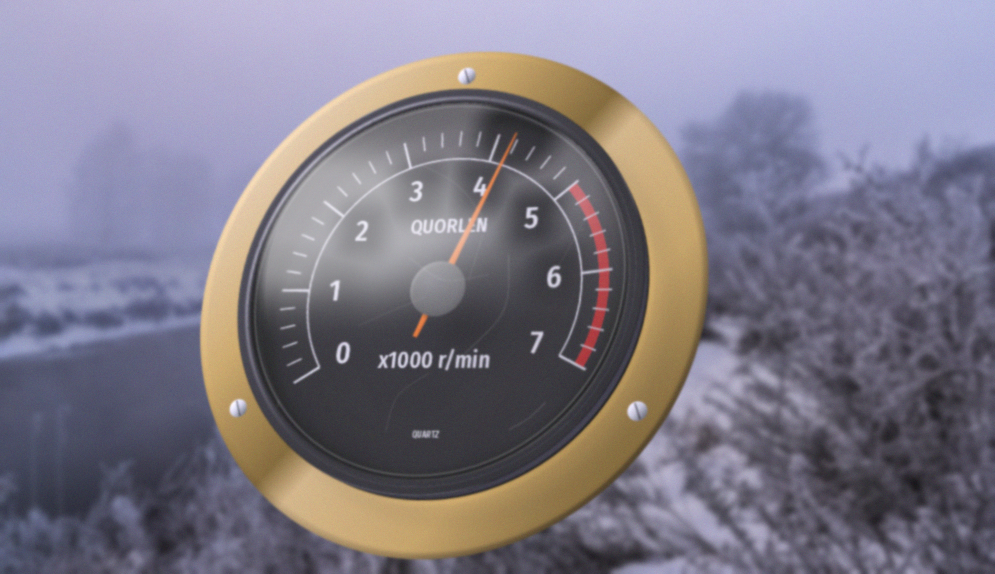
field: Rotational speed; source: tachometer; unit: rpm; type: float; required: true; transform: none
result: 4200 rpm
